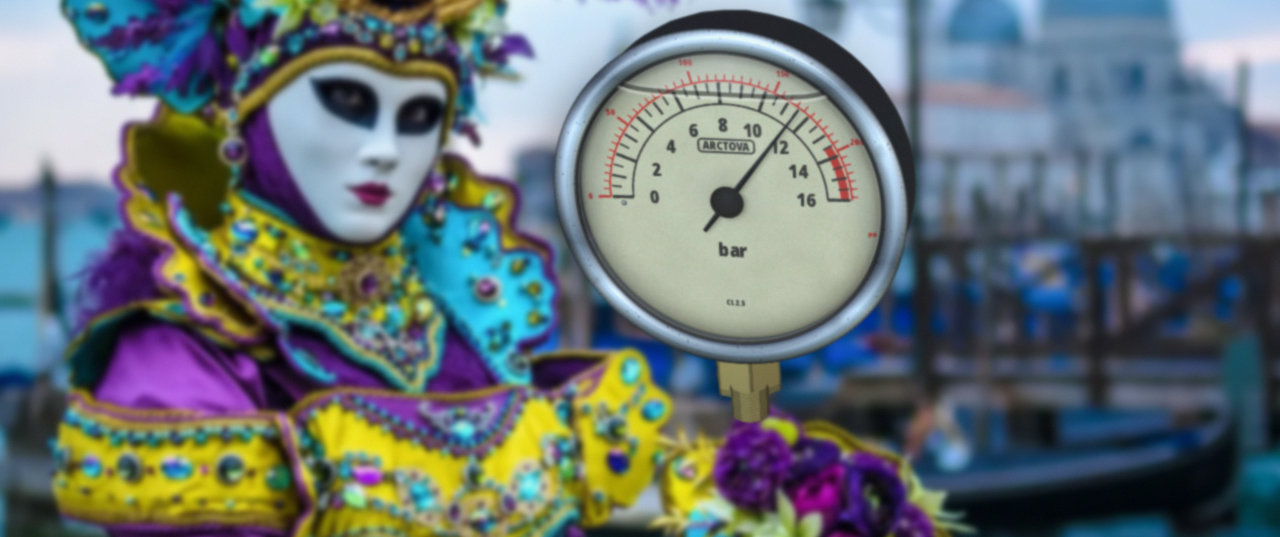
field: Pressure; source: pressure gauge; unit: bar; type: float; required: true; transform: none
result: 11.5 bar
